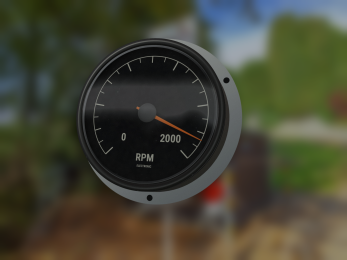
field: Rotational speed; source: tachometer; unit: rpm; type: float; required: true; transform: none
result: 1850 rpm
